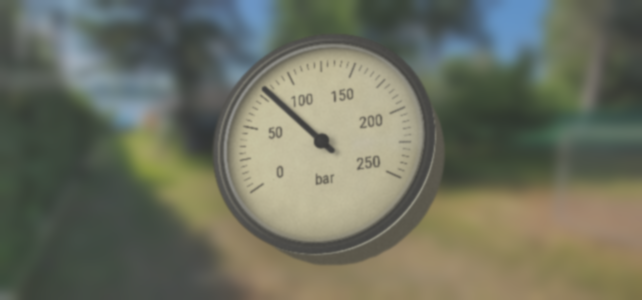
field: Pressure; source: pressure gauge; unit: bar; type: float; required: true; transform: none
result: 80 bar
